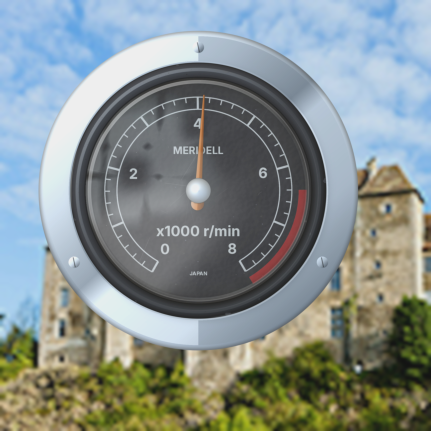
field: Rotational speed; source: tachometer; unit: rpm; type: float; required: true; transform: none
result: 4100 rpm
